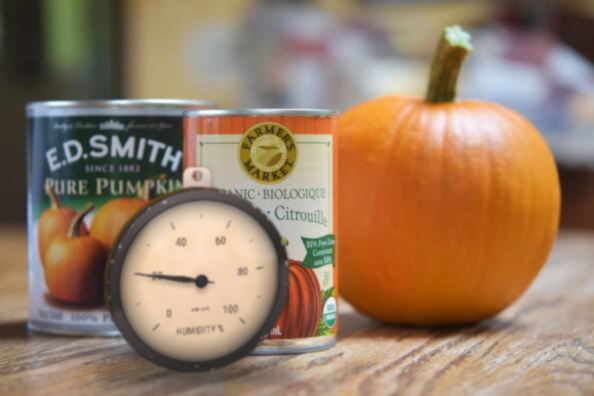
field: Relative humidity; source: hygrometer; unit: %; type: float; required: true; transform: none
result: 20 %
